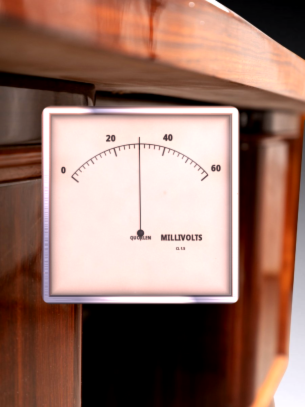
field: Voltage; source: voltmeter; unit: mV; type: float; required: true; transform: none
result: 30 mV
